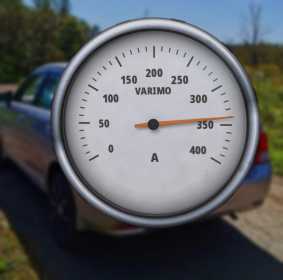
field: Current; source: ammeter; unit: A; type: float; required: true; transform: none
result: 340 A
